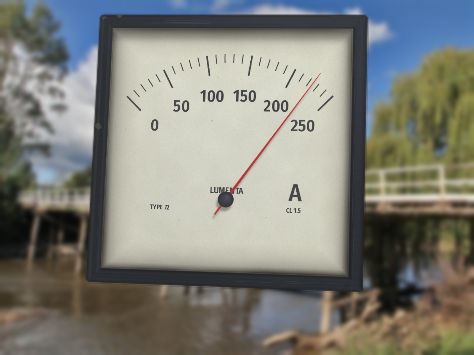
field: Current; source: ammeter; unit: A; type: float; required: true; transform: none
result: 225 A
